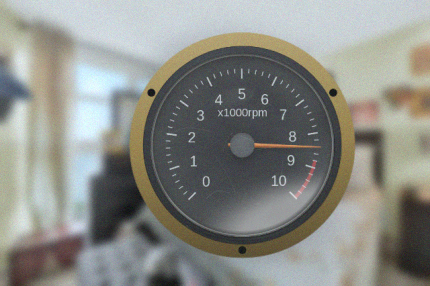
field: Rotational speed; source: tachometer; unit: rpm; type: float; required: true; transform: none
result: 8400 rpm
